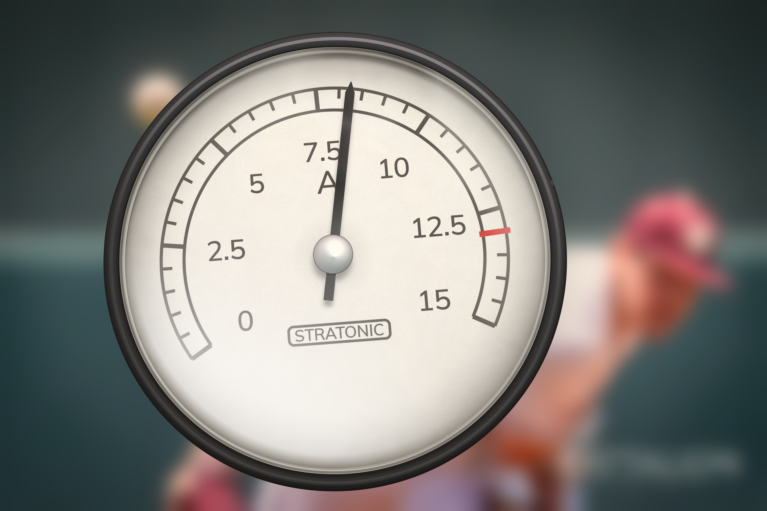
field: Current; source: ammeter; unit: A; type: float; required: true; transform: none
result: 8.25 A
